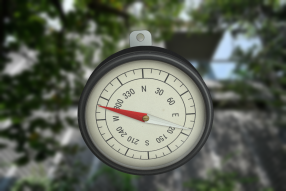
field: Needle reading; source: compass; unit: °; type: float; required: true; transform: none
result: 290 °
